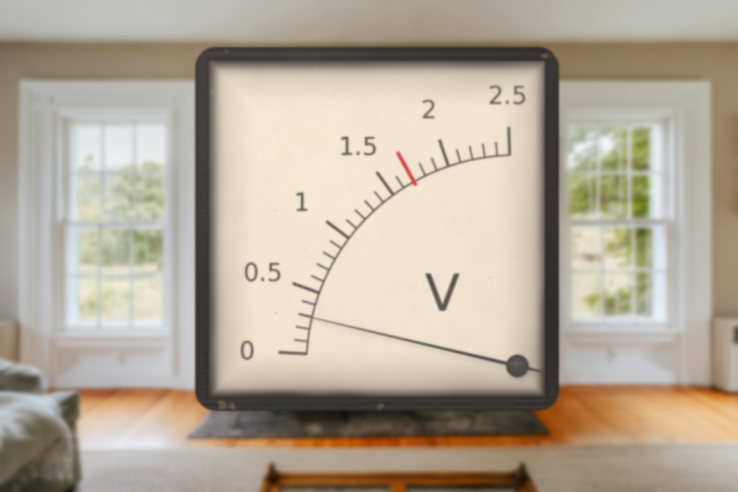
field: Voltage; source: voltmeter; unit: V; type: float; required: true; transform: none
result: 0.3 V
